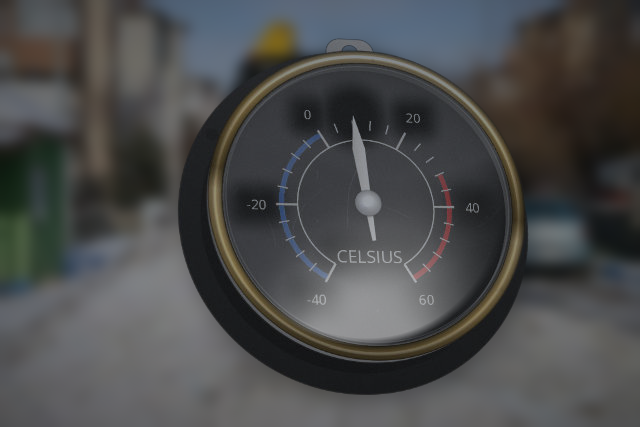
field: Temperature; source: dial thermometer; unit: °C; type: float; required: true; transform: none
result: 8 °C
